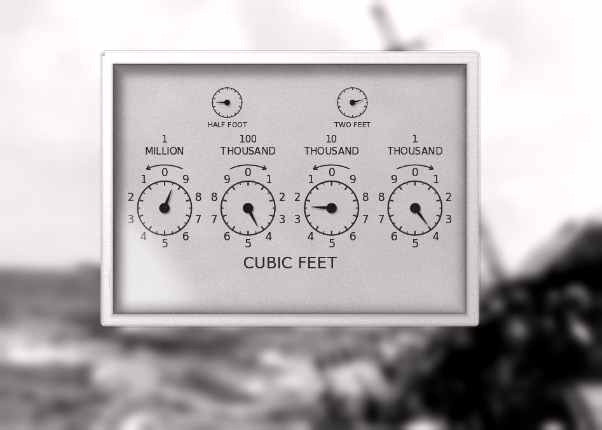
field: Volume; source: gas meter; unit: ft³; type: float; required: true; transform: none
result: 942400 ft³
